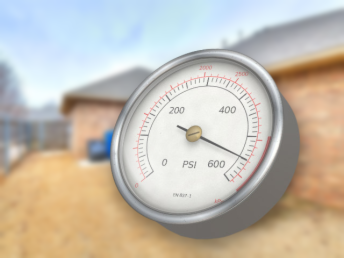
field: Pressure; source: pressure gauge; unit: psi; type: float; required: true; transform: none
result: 550 psi
